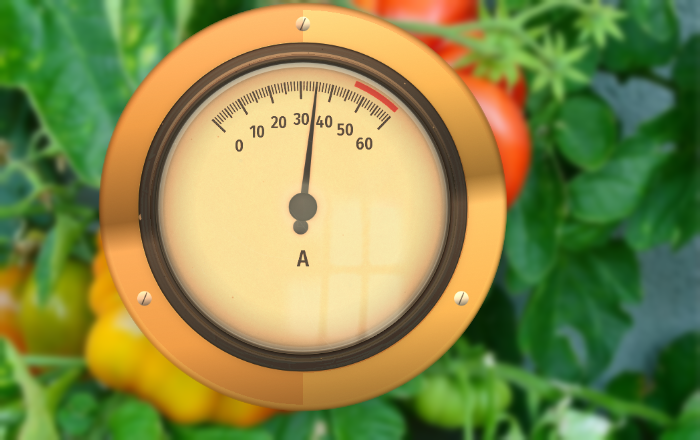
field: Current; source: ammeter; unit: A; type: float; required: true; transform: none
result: 35 A
